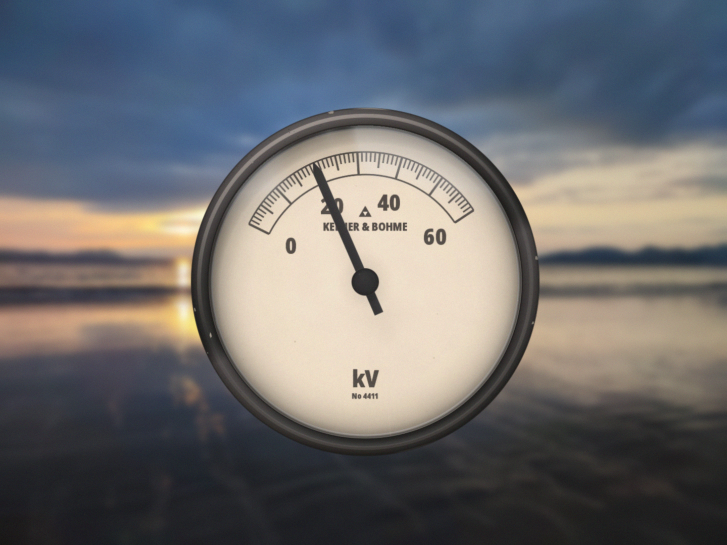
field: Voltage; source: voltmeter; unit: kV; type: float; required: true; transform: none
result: 20 kV
